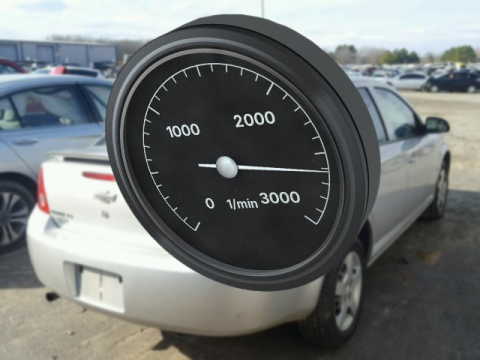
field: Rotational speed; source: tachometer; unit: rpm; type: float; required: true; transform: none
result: 2600 rpm
